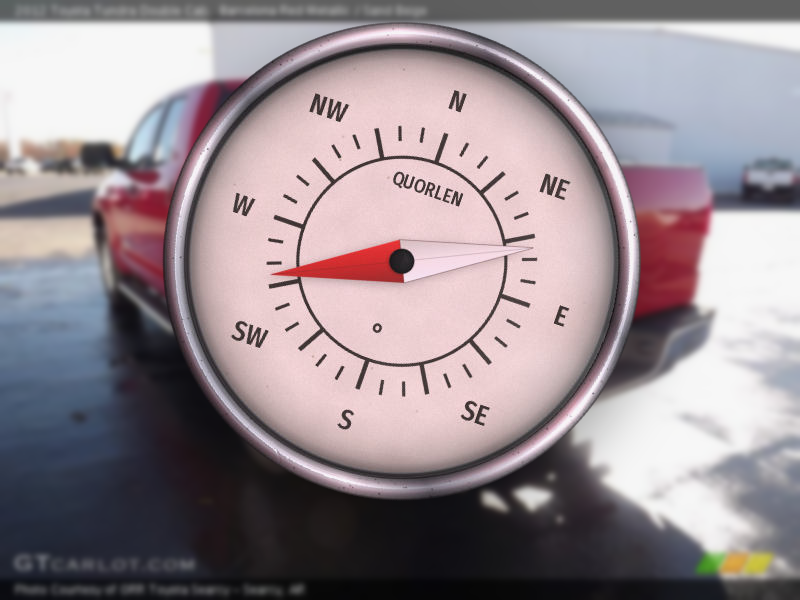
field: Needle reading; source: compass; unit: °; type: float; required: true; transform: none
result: 245 °
